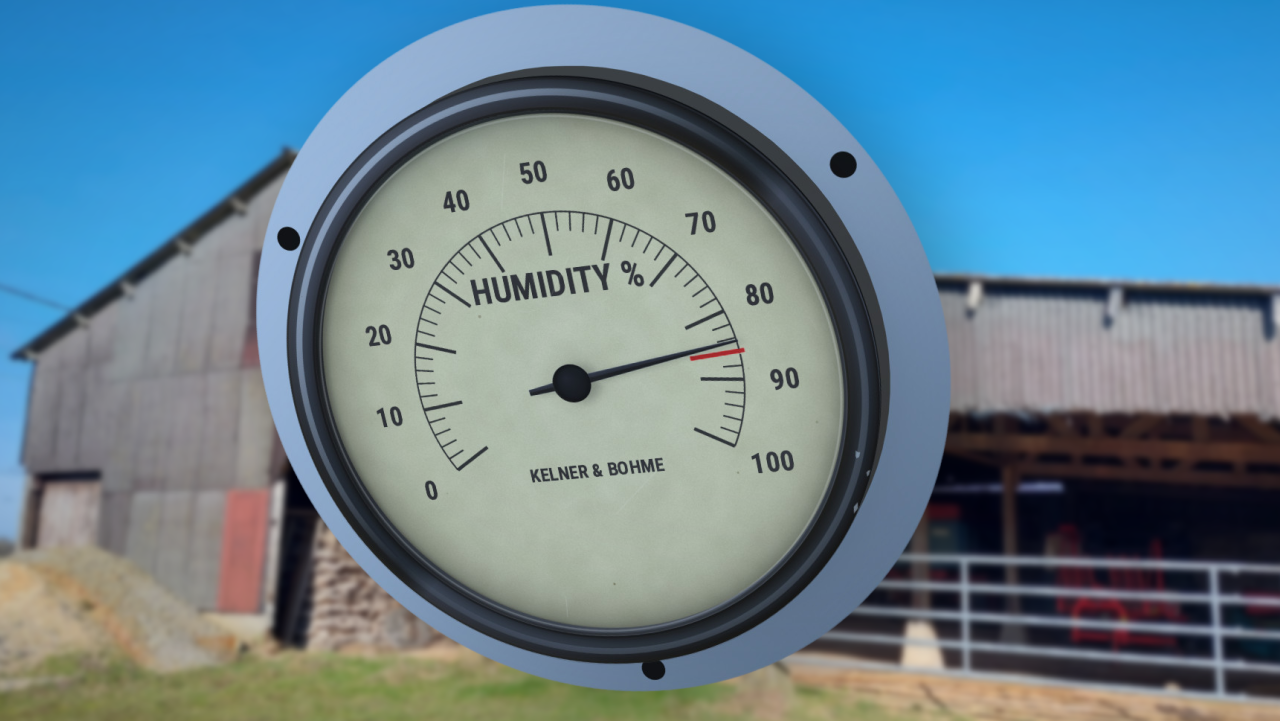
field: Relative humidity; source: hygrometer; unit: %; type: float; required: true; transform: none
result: 84 %
